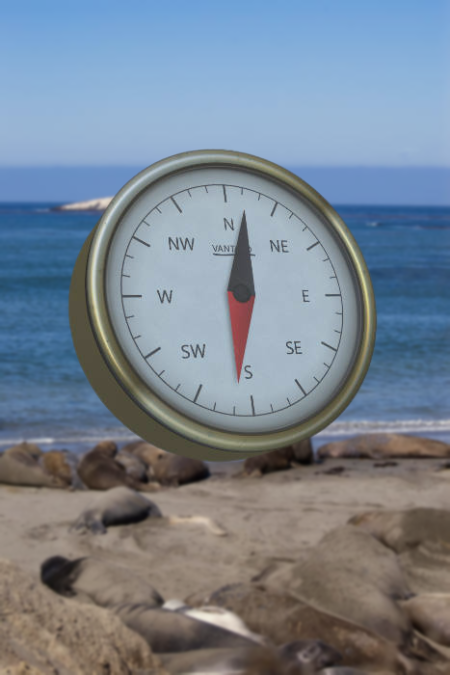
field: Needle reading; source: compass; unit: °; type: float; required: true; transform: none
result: 190 °
